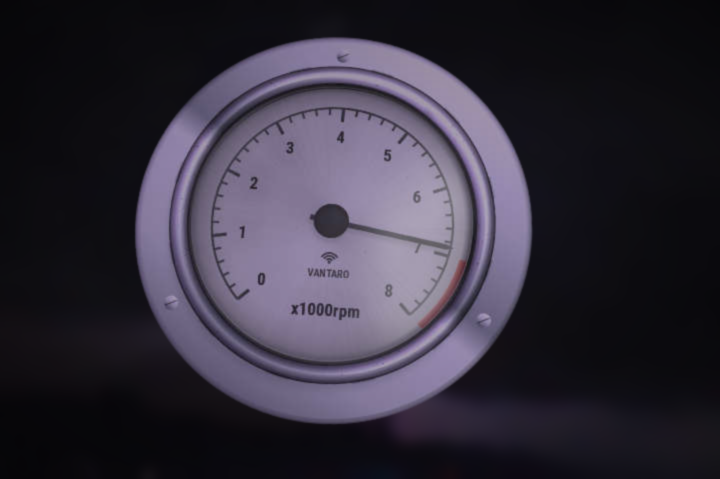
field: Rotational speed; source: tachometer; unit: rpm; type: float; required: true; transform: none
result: 6900 rpm
